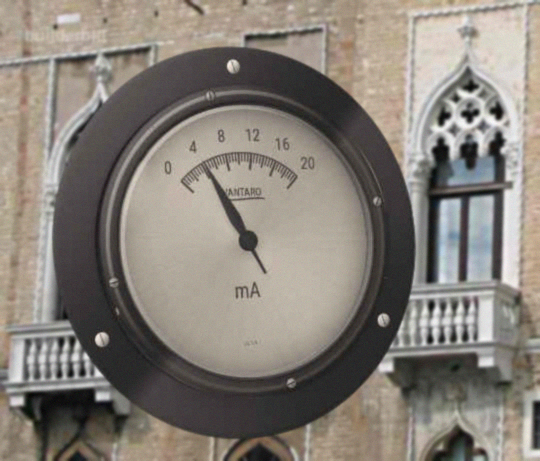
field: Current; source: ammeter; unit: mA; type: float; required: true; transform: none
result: 4 mA
